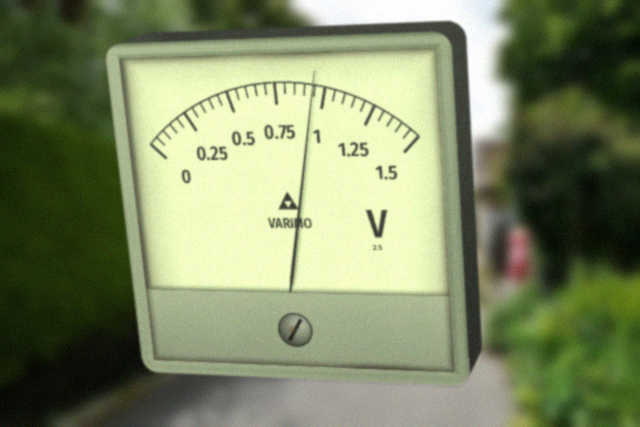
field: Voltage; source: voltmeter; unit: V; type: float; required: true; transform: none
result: 0.95 V
